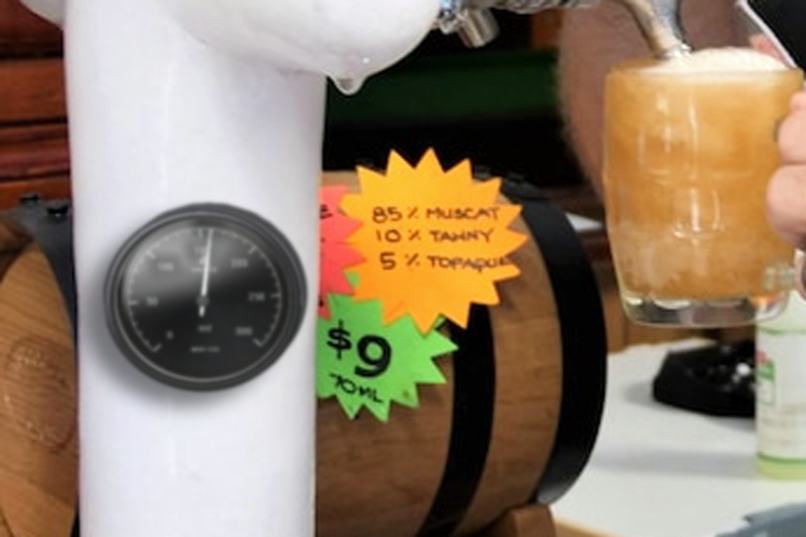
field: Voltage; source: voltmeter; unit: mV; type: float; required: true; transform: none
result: 160 mV
